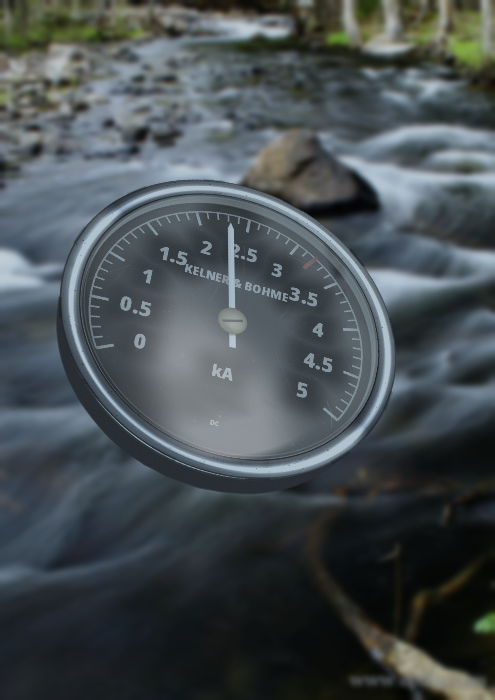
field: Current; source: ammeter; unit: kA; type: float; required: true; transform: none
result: 2.3 kA
